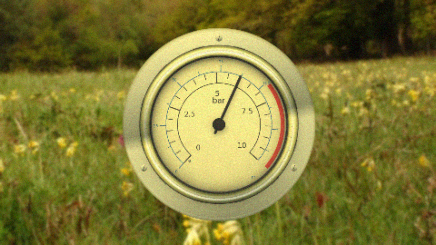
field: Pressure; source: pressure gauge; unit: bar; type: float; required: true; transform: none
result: 6 bar
